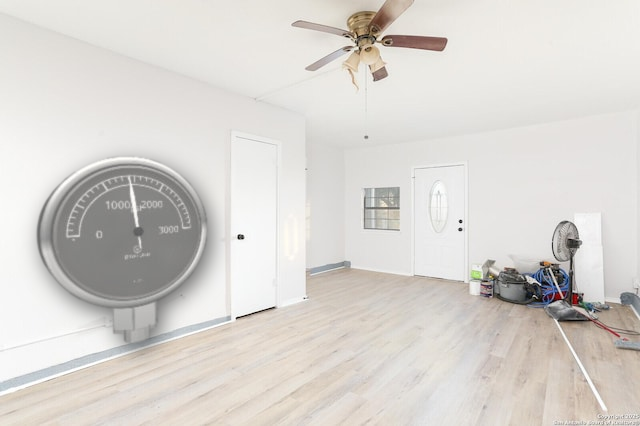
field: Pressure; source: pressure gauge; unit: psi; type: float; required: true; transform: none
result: 1400 psi
